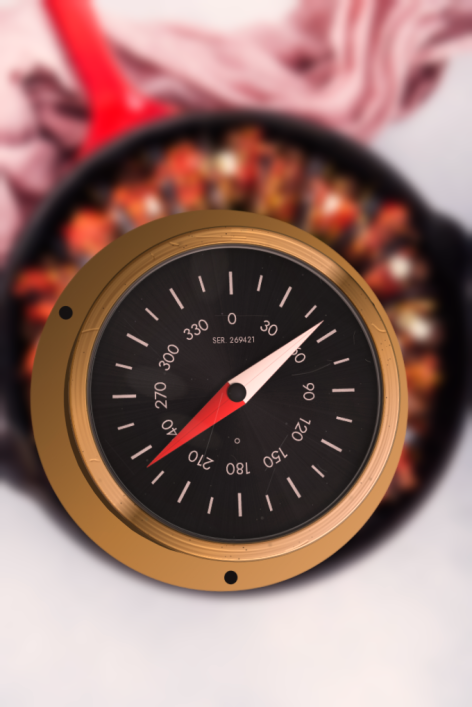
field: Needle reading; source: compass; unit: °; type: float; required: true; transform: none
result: 232.5 °
